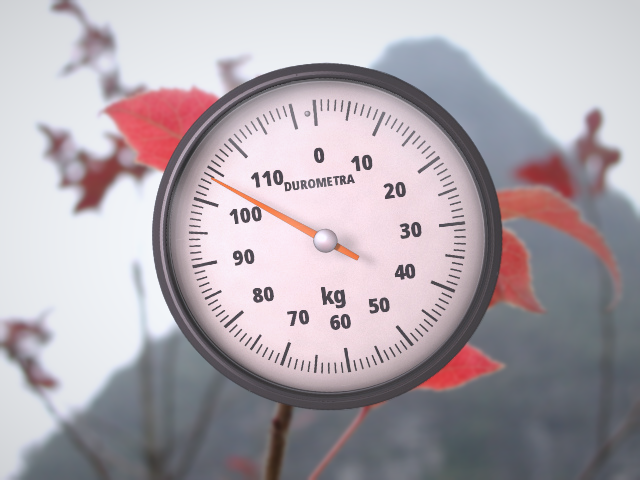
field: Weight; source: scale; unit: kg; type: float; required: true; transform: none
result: 104 kg
